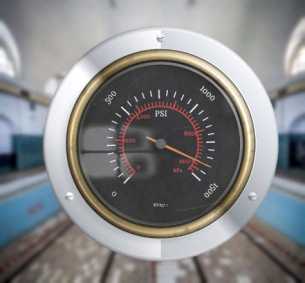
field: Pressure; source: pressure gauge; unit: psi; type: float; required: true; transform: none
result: 1400 psi
